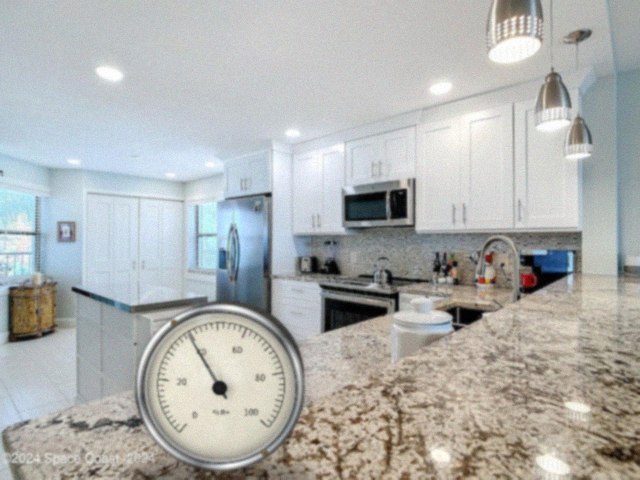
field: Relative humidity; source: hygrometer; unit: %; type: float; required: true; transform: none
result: 40 %
